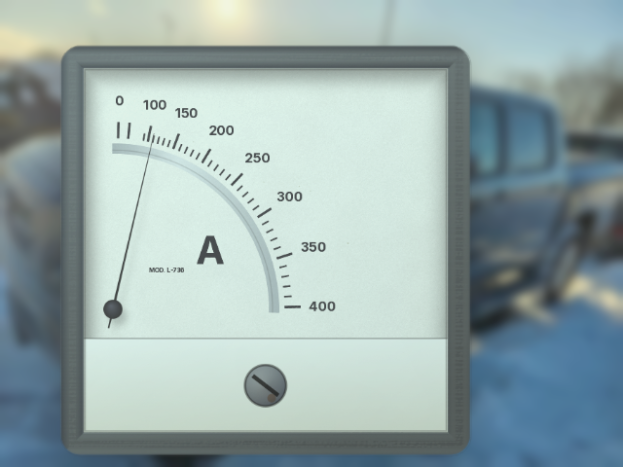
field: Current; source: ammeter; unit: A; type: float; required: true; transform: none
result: 110 A
